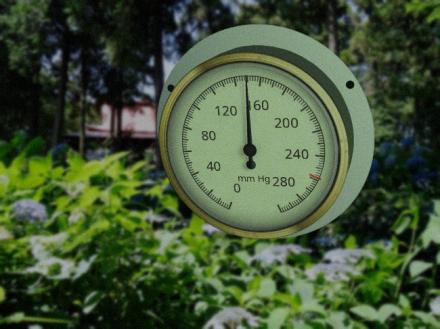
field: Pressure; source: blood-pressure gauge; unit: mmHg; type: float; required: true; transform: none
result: 150 mmHg
